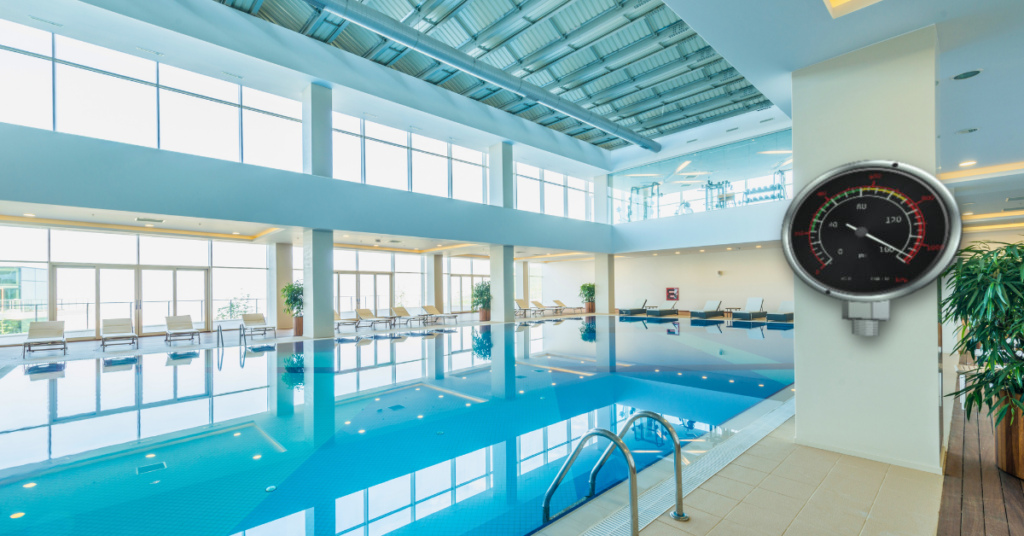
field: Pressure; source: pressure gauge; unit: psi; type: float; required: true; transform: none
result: 155 psi
